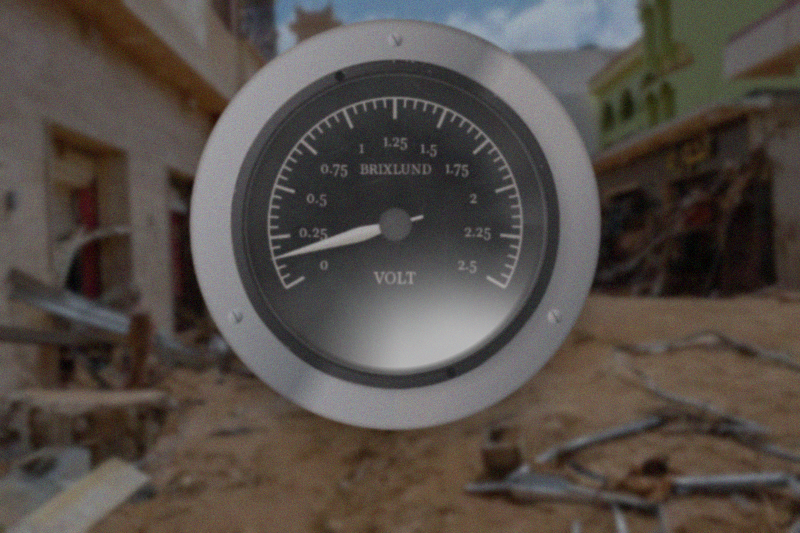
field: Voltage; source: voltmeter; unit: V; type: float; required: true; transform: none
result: 0.15 V
